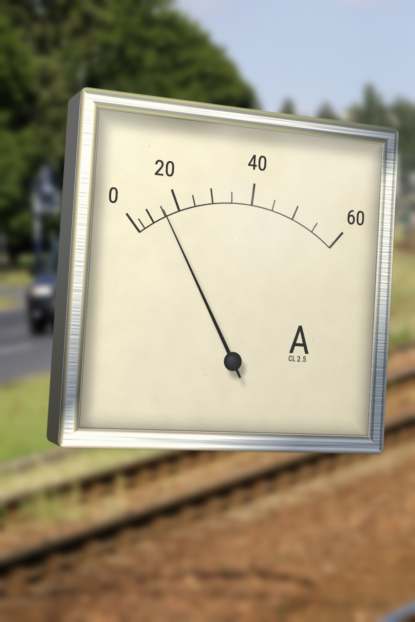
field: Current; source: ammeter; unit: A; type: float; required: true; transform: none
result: 15 A
